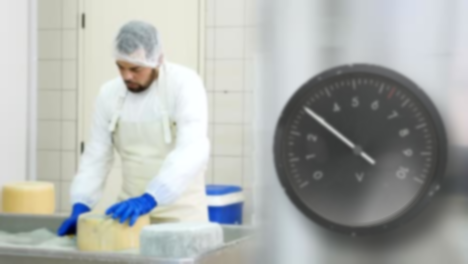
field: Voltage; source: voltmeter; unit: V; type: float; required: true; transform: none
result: 3 V
